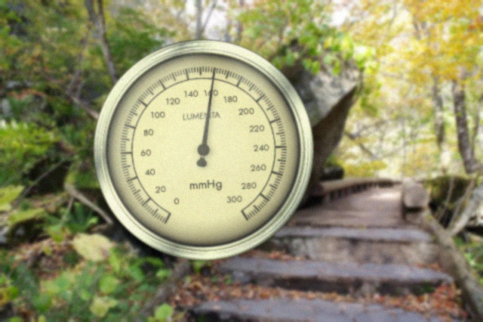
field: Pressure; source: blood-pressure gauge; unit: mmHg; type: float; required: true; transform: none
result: 160 mmHg
